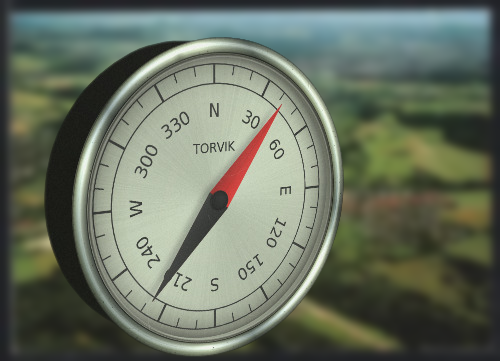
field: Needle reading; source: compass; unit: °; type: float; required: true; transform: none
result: 40 °
